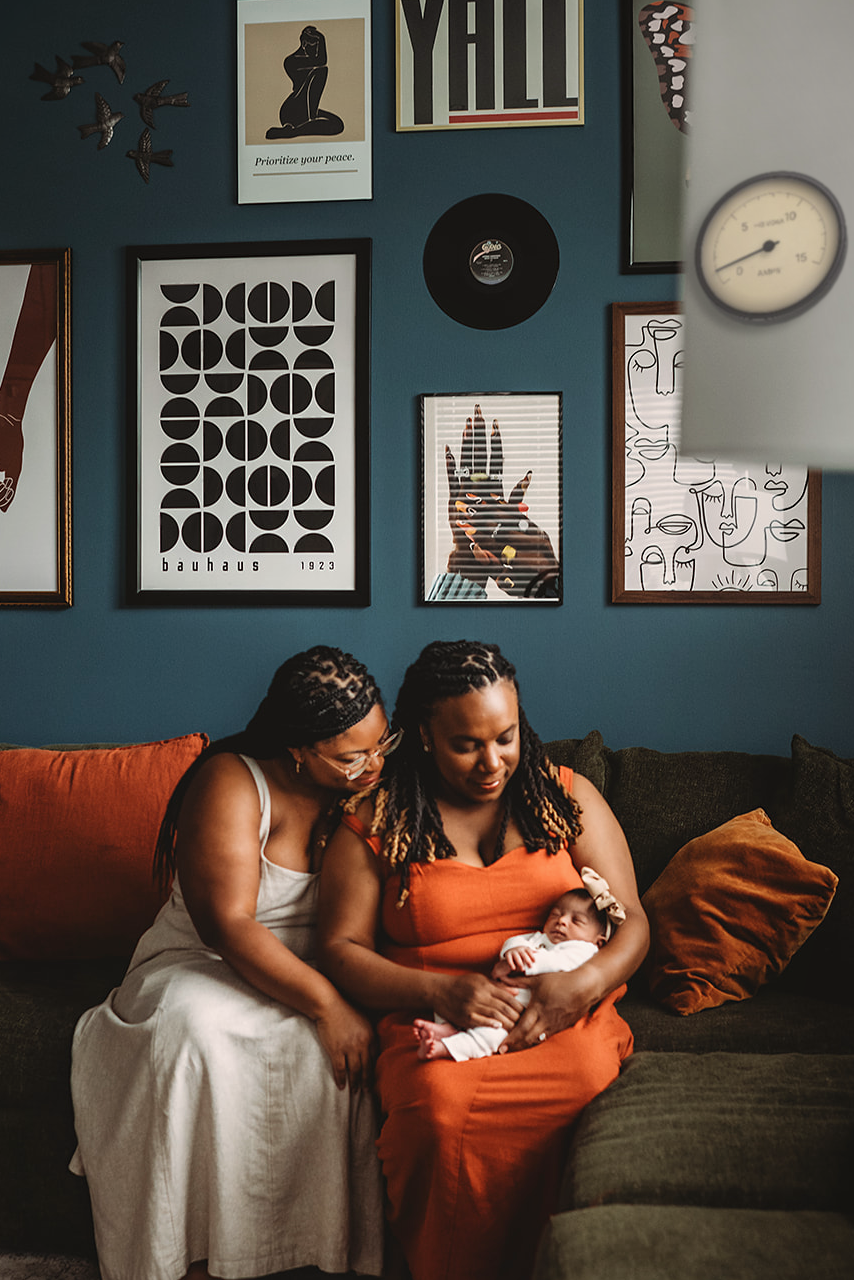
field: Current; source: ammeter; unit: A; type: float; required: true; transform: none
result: 1 A
